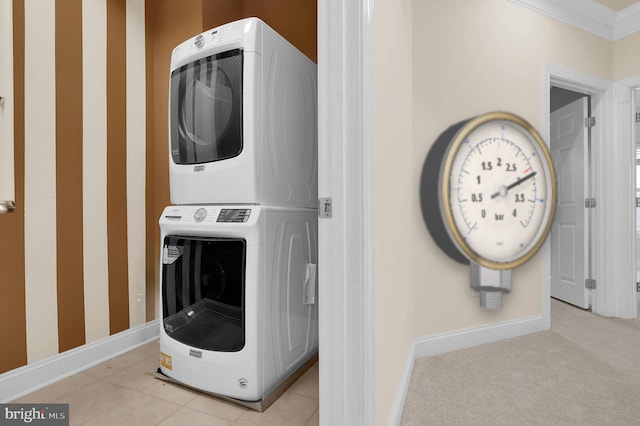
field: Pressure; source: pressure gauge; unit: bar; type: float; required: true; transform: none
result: 3 bar
